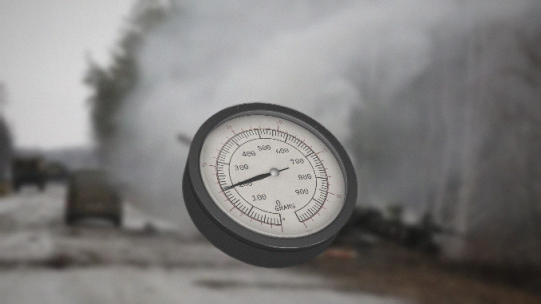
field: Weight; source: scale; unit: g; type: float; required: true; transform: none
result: 200 g
